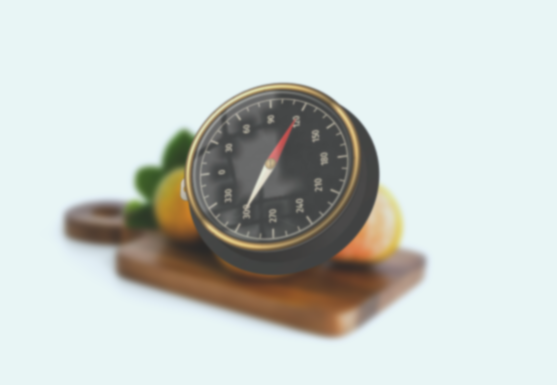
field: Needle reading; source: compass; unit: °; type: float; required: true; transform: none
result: 120 °
